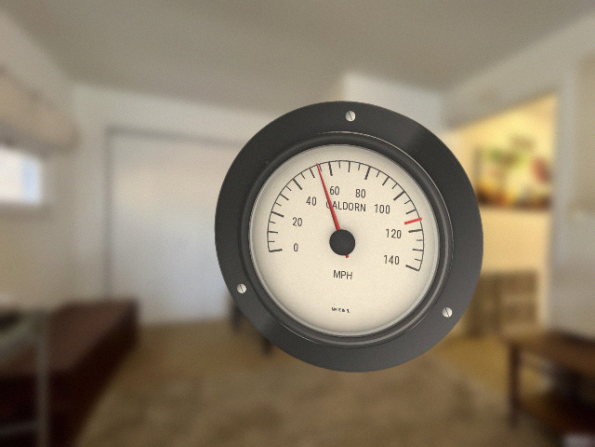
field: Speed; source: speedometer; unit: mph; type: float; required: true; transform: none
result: 55 mph
